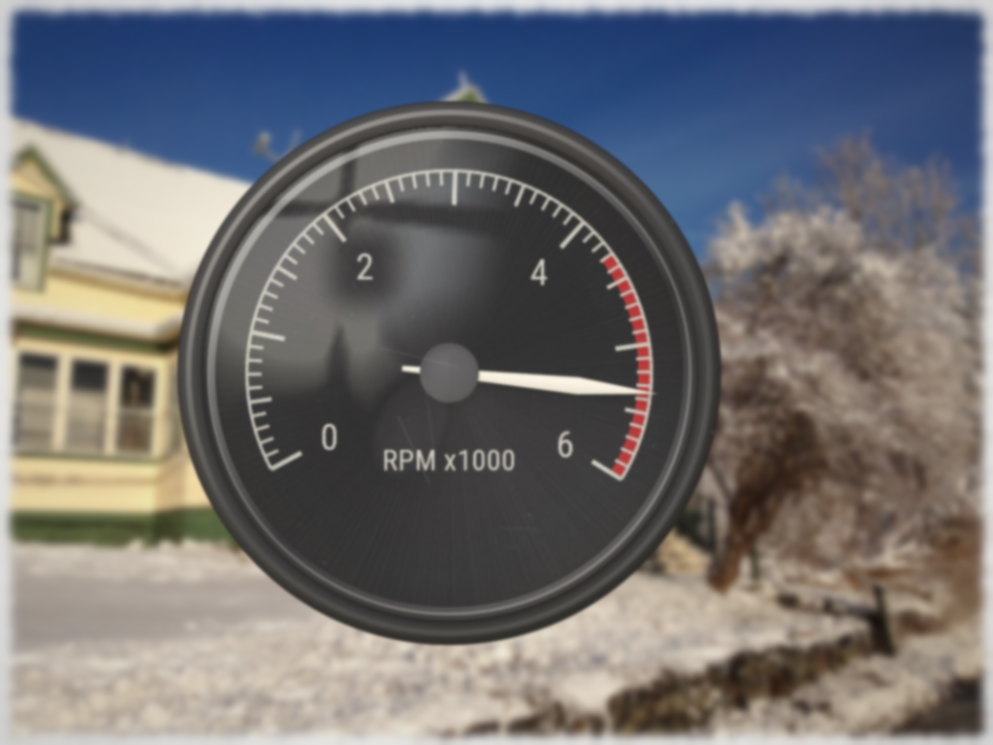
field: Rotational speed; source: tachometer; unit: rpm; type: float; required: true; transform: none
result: 5350 rpm
